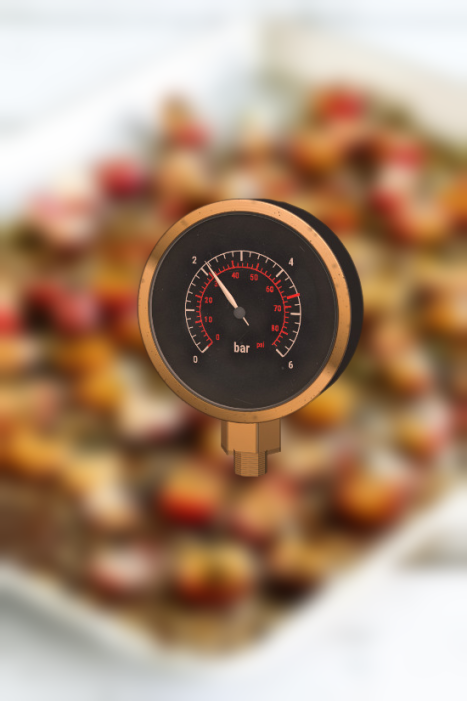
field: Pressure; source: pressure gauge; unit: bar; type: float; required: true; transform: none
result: 2.2 bar
